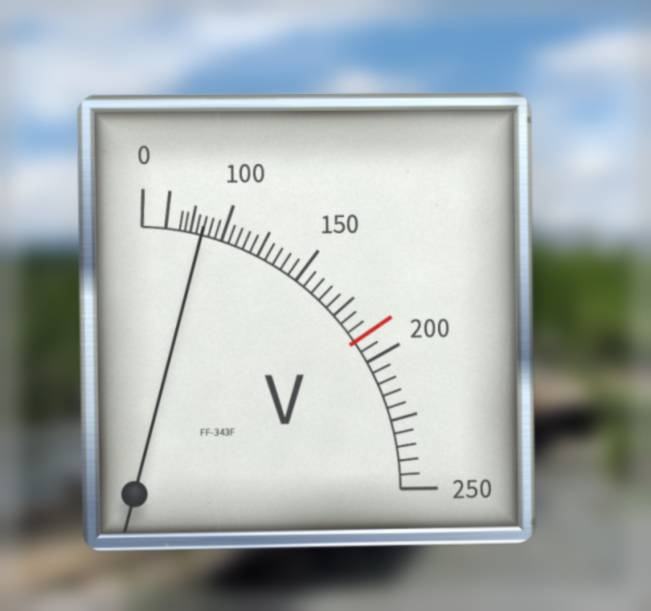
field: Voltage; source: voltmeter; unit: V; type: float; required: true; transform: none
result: 85 V
